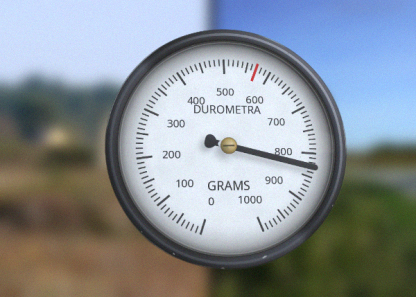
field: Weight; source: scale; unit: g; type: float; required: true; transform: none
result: 830 g
